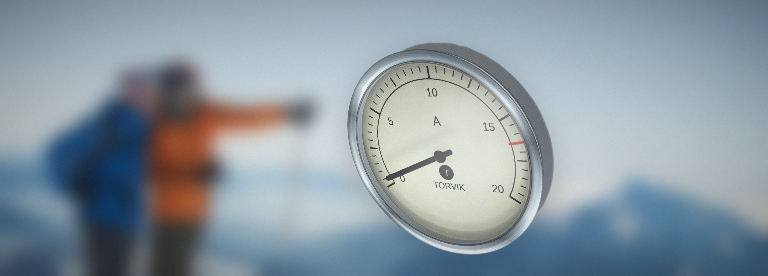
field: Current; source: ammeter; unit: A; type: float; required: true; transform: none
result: 0.5 A
